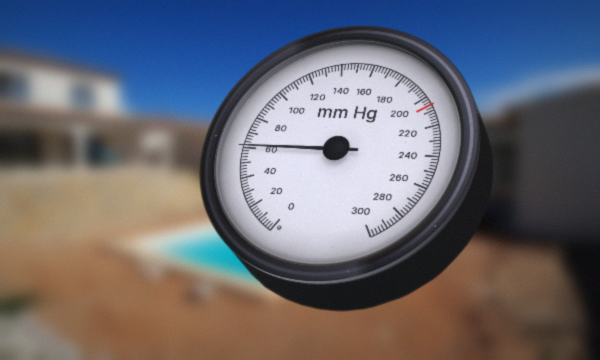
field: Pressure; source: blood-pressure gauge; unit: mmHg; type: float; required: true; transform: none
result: 60 mmHg
